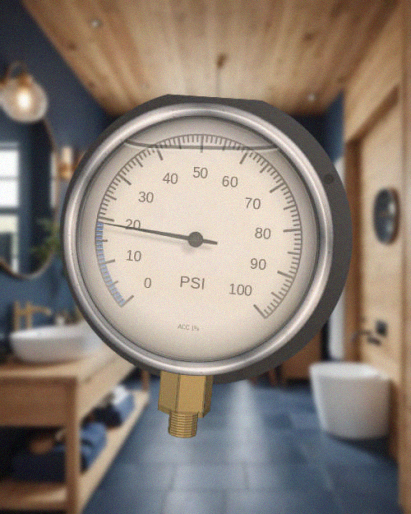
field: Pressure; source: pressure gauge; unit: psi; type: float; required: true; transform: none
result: 19 psi
